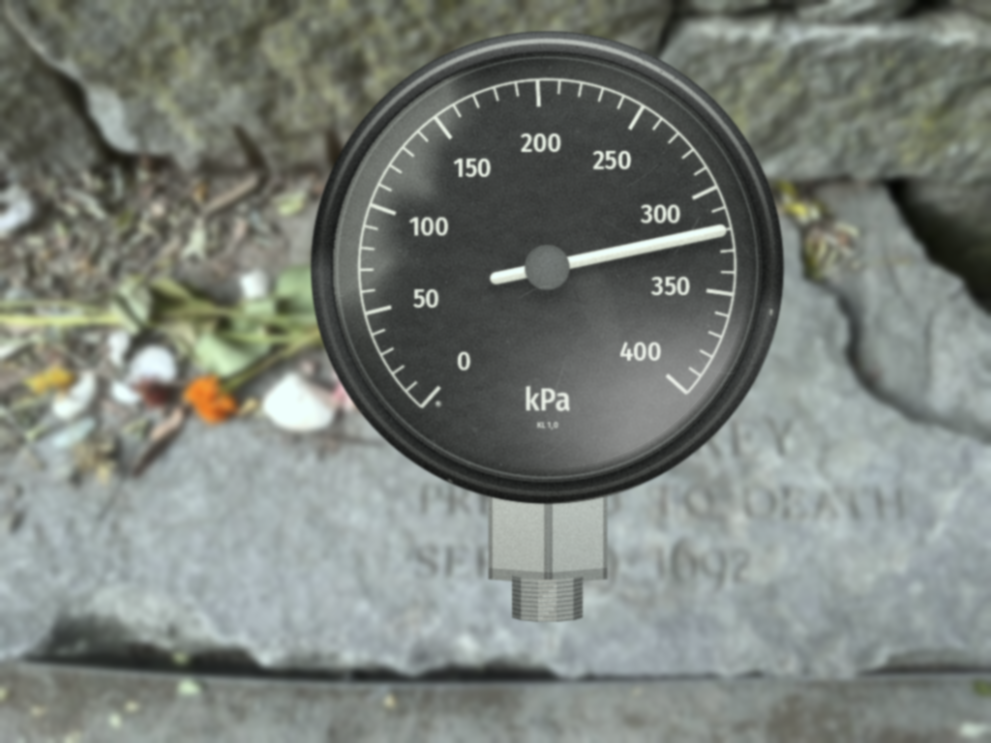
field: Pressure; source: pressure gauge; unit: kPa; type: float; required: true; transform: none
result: 320 kPa
